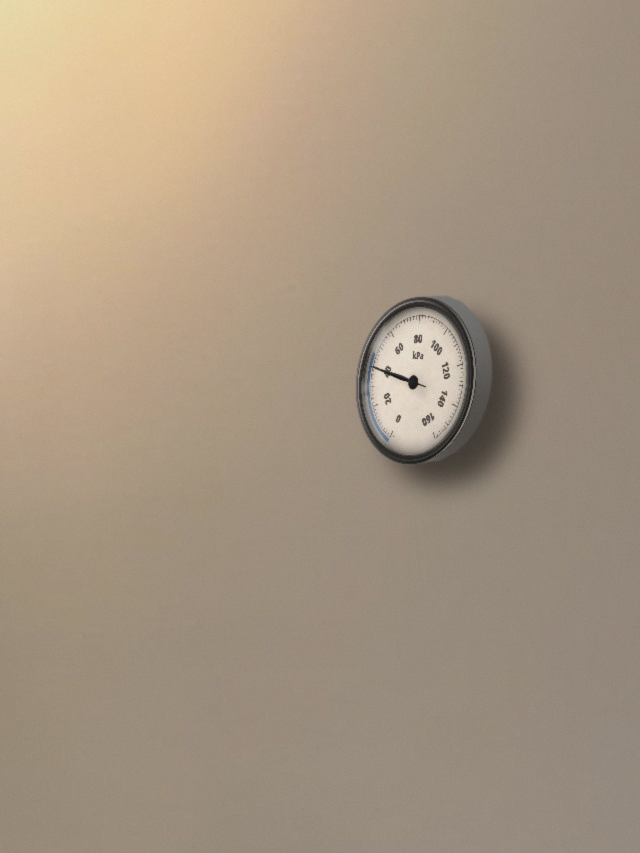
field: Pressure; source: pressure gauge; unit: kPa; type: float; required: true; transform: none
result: 40 kPa
